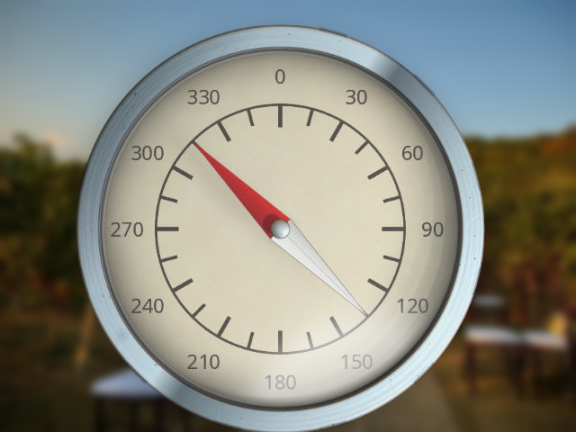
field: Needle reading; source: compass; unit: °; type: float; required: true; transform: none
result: 315 °
